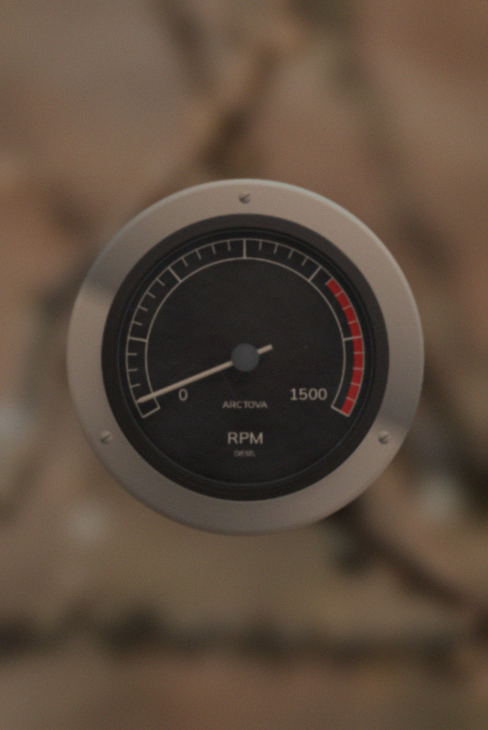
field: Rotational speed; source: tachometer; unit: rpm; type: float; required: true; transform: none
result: 50 rpm
